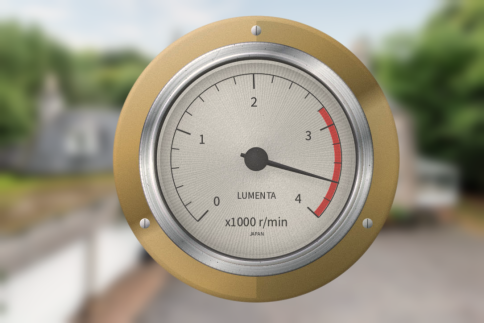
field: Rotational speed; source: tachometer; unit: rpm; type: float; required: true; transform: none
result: 3600 rpm
